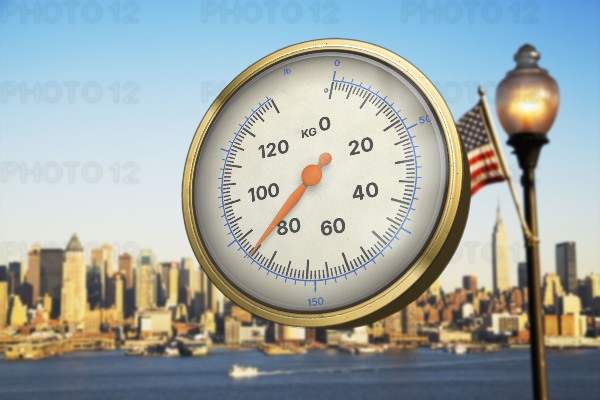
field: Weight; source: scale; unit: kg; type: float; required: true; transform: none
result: 85 kg
